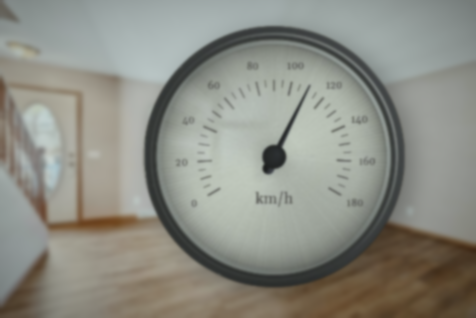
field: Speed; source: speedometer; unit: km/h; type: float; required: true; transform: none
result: 110 km/h
